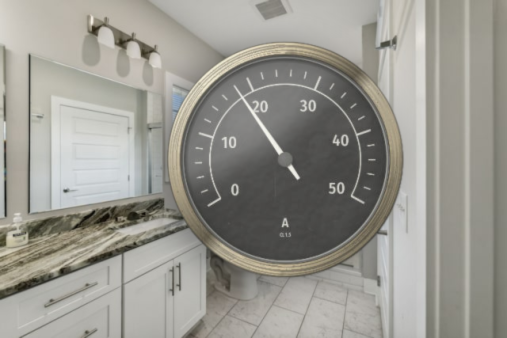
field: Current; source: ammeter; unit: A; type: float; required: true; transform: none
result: 18 A
